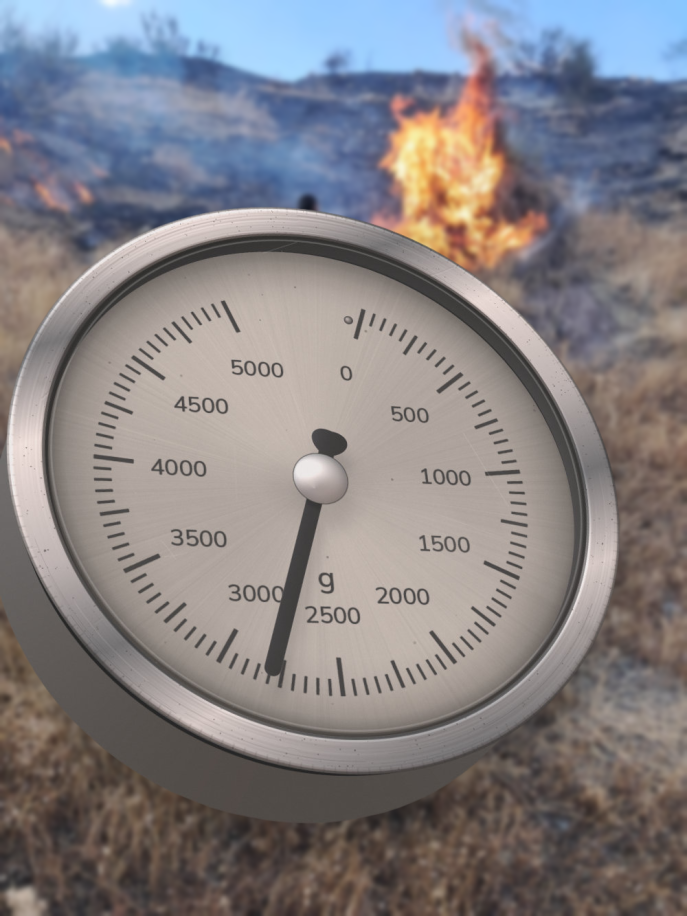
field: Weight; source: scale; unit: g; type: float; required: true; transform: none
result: 2800 g
